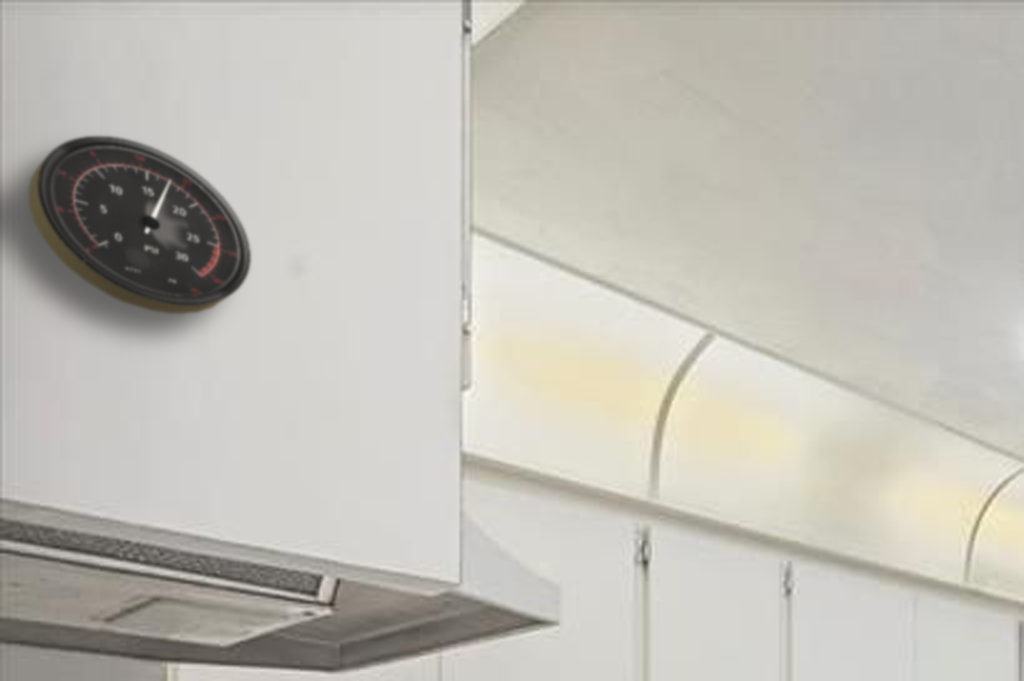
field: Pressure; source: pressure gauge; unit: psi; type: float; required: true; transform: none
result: 17 psi
